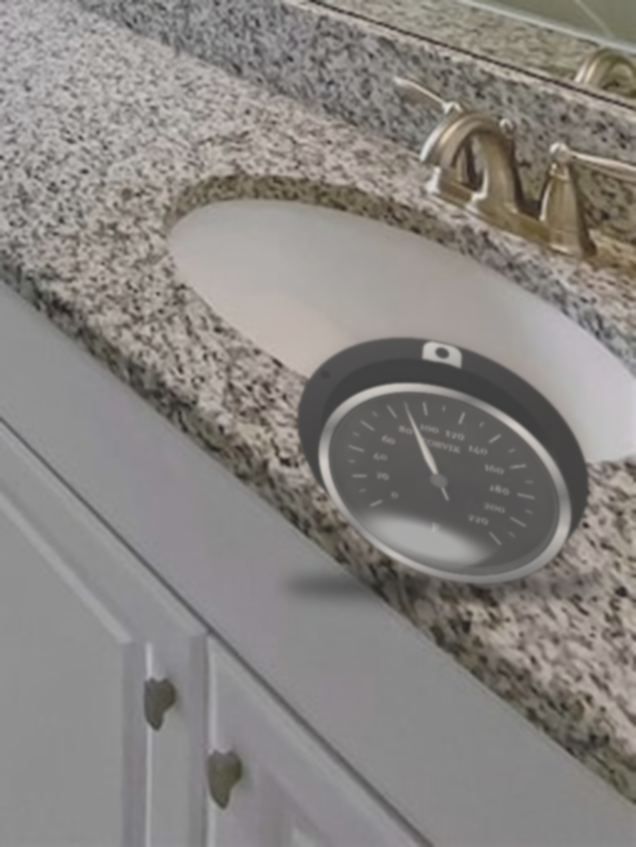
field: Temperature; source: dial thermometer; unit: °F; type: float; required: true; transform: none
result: 90 °F
